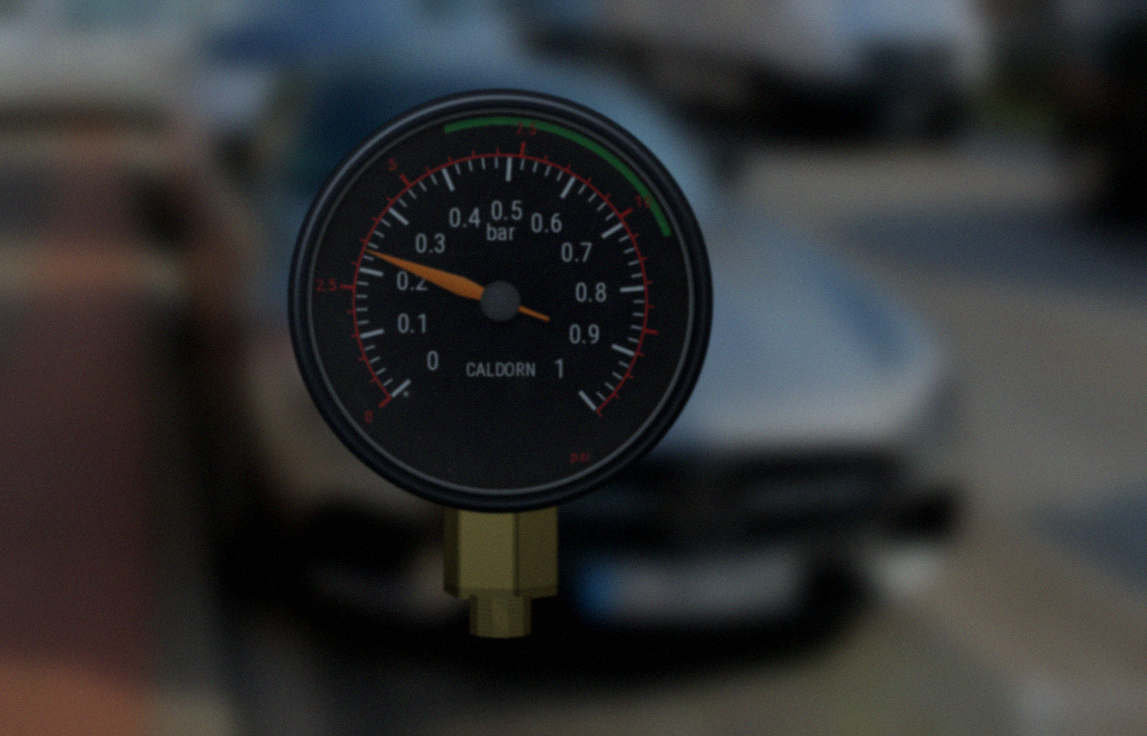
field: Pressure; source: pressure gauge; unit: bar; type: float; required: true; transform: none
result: 0.23 bar
